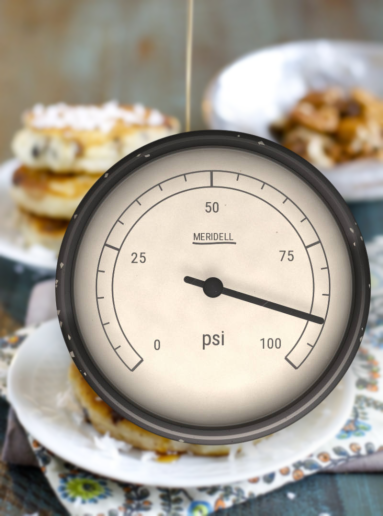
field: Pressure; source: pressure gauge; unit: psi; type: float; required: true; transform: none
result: 90 psi
